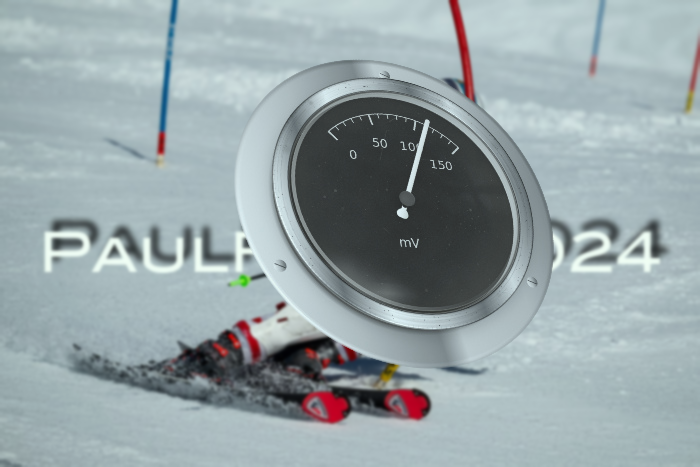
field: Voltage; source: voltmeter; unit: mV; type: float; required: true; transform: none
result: 110 mV
